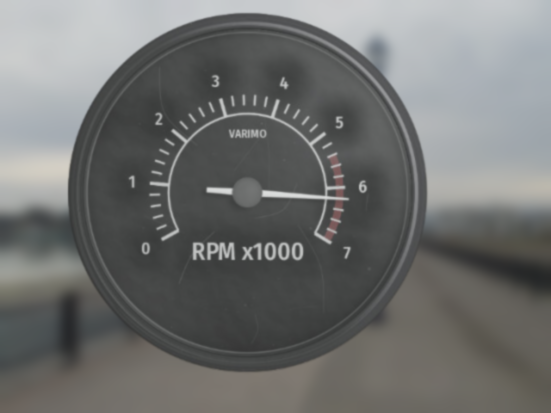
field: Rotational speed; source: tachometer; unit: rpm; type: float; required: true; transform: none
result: 6200 rpm
